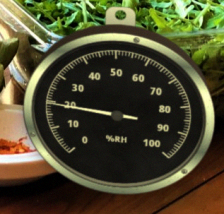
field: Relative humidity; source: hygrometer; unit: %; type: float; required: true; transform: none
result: 20 %
